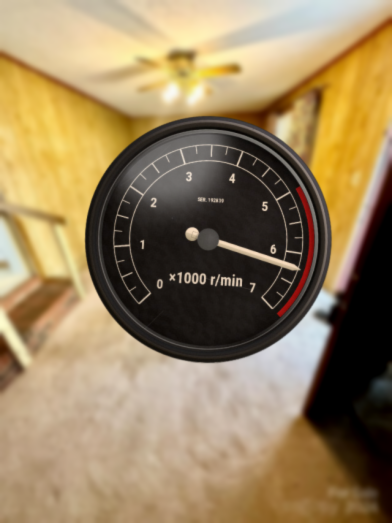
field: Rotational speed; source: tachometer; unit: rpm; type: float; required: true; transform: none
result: 6250 rpm
